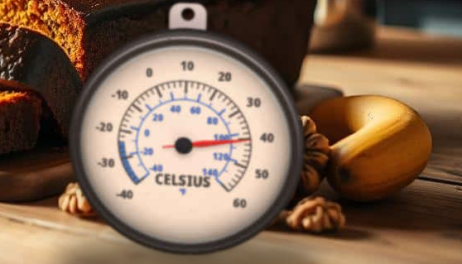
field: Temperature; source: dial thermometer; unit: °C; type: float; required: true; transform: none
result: 40 °C
